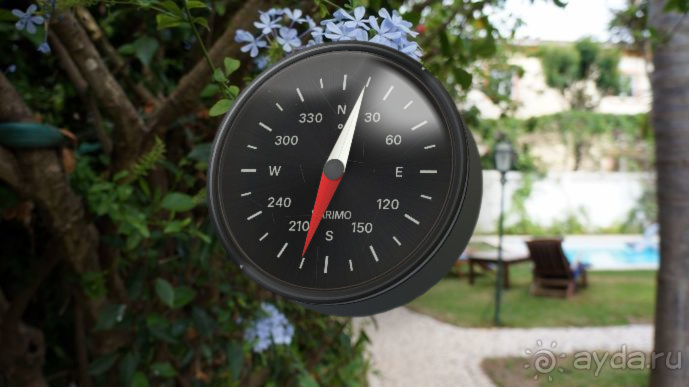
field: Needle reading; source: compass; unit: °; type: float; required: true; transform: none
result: 195 °
